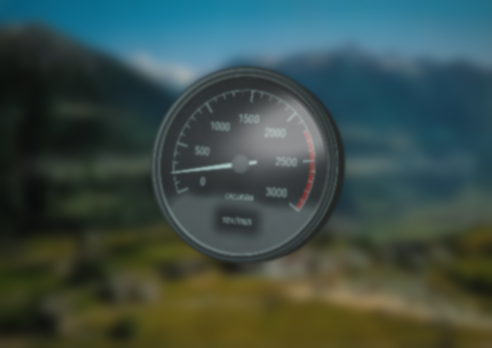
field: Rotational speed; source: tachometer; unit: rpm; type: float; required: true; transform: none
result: 200 rpm
